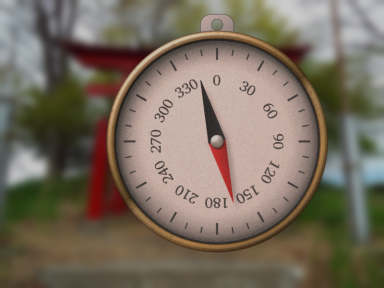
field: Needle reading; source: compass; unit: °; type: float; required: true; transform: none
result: 165 °
